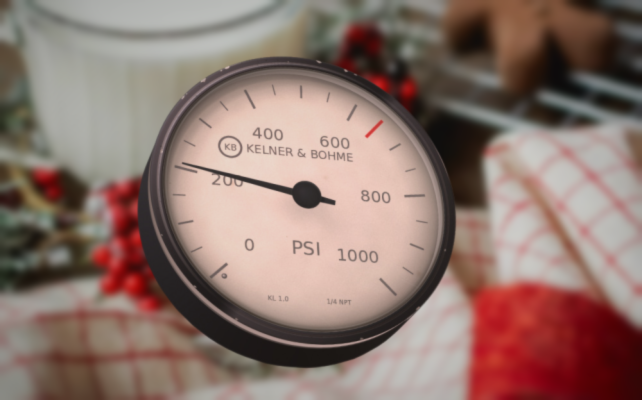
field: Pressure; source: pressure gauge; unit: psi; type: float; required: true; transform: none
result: 200 psi
